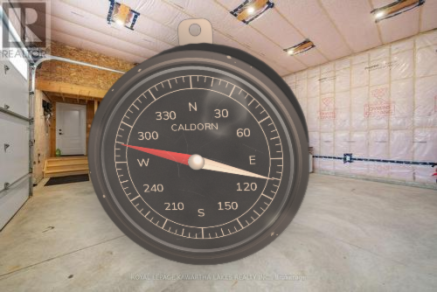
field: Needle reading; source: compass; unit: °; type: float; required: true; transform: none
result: 285 °
